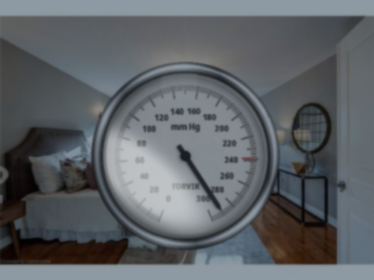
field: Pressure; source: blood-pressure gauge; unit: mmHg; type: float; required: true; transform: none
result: 290 mmHg
